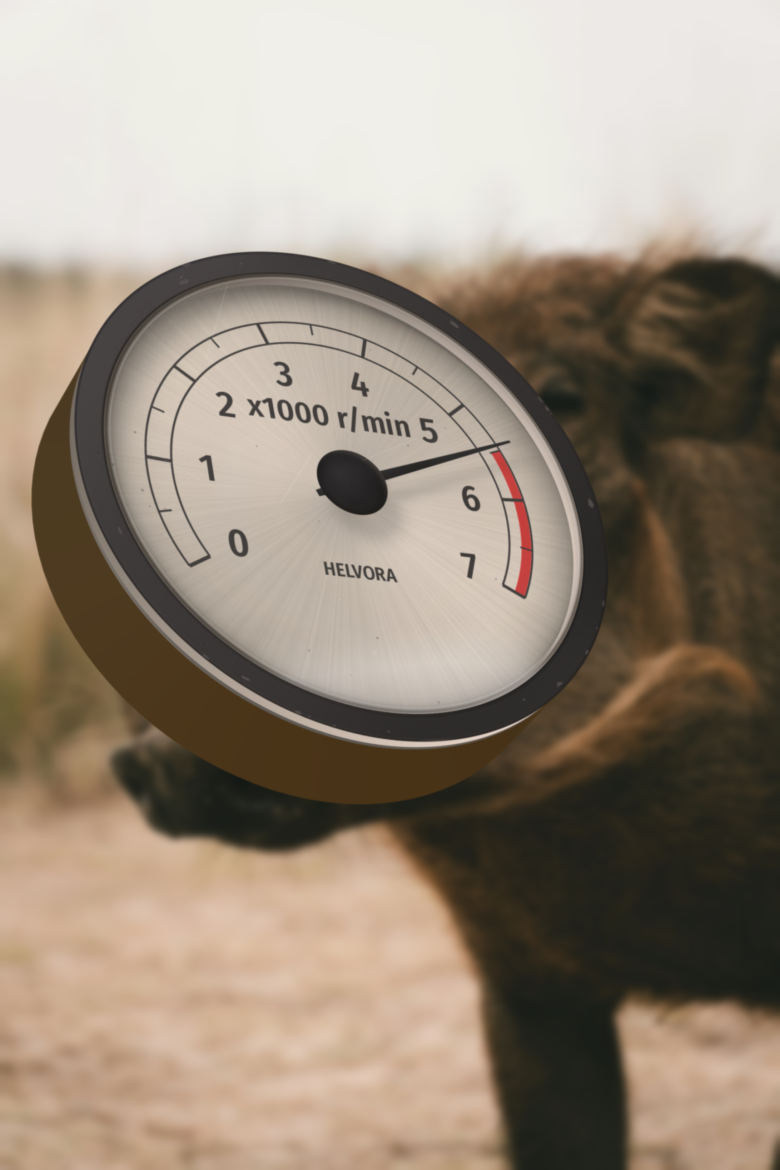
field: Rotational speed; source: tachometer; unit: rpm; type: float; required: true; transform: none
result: 5500 rpm
